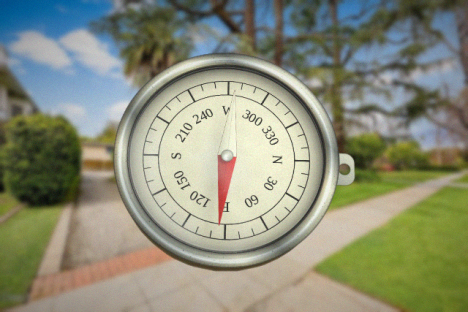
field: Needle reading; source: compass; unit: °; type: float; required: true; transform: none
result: 95 °
